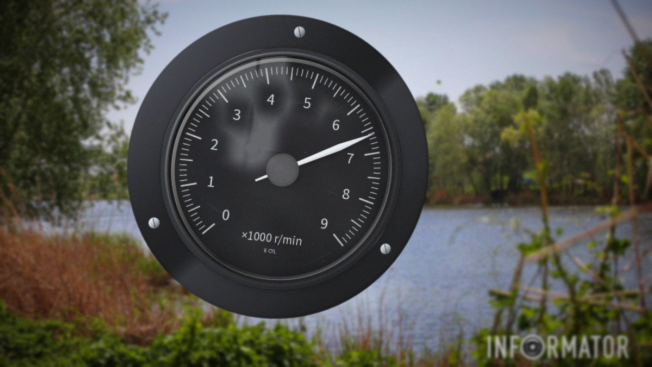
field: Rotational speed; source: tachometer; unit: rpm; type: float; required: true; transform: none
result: 6600 rpm
